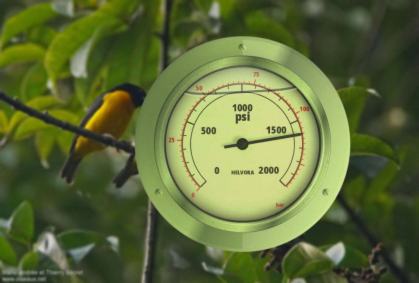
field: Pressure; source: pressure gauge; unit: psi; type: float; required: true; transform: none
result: 1600 psi
